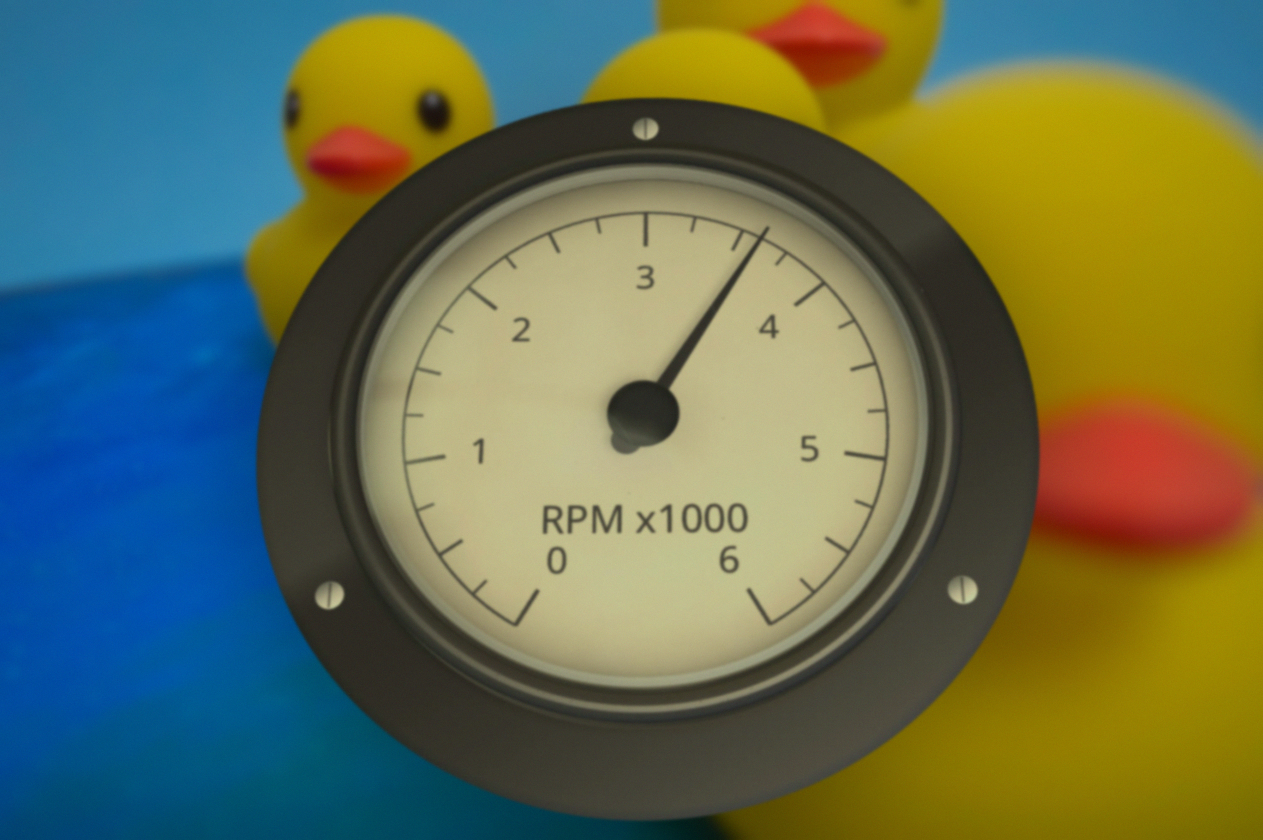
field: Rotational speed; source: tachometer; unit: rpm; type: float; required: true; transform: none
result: 3625 rpm
